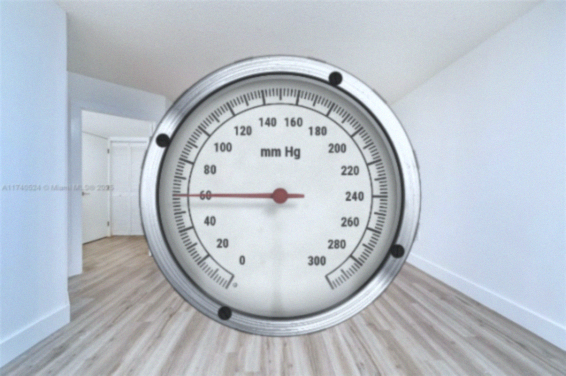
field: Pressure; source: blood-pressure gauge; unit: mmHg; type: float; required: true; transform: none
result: 60 mmHg
